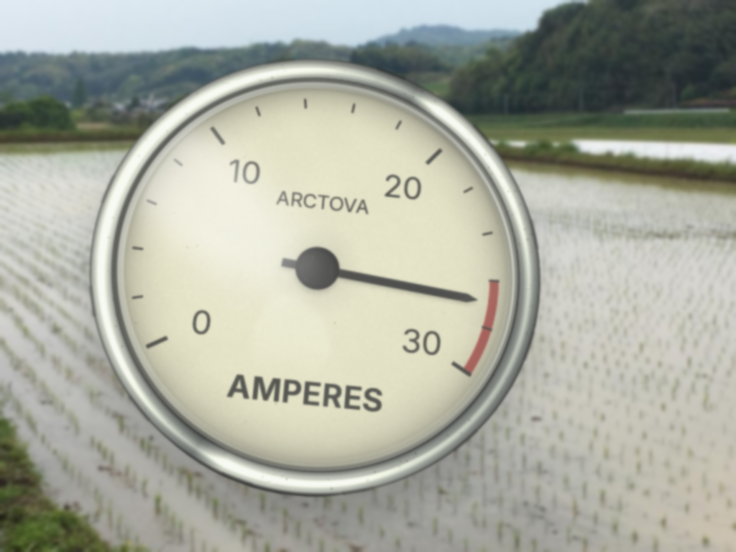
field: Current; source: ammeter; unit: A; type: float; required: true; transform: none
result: 27 A
